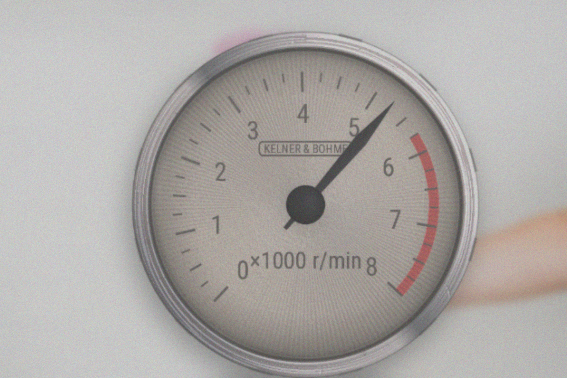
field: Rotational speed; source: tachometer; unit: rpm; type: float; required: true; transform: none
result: 5250 rpm
